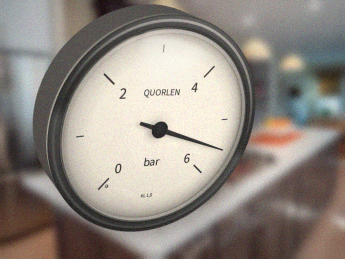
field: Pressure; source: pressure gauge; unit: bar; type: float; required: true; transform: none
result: 5.5 bar
